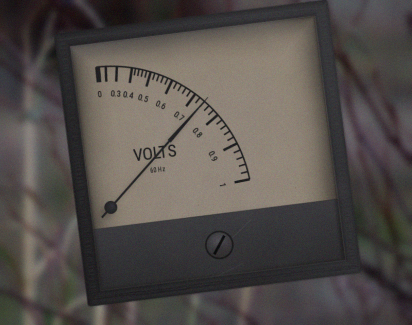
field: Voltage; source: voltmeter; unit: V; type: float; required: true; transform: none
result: 0.74 V
